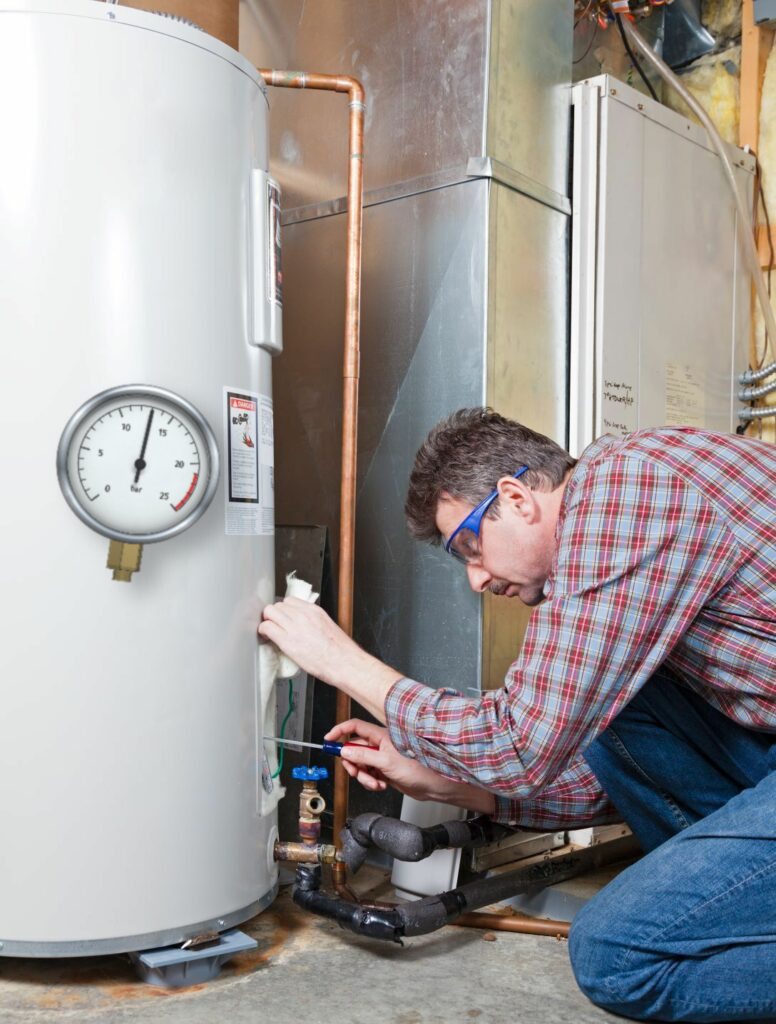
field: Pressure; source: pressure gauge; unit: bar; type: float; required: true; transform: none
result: 13 bar
